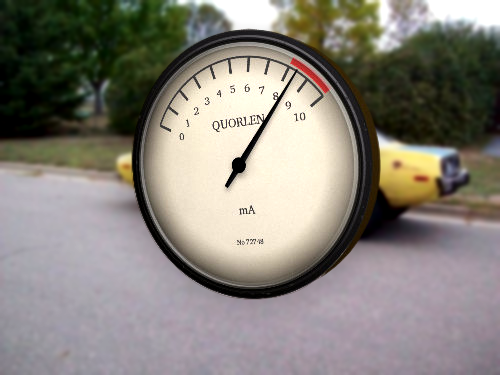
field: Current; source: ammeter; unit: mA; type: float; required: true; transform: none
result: 8.5 mA
